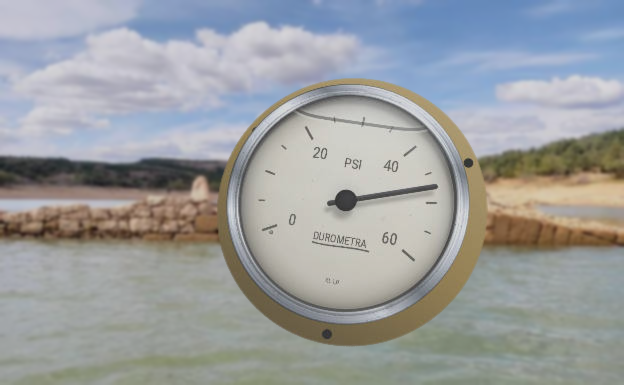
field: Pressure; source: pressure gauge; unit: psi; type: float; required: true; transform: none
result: 47.5 psi
